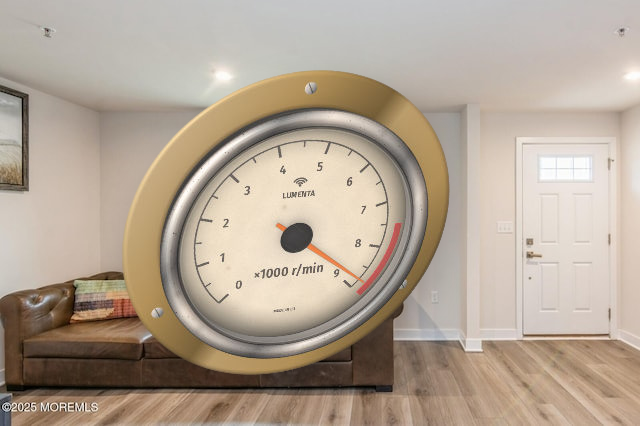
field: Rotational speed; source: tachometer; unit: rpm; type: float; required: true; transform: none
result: 8750 rpm
